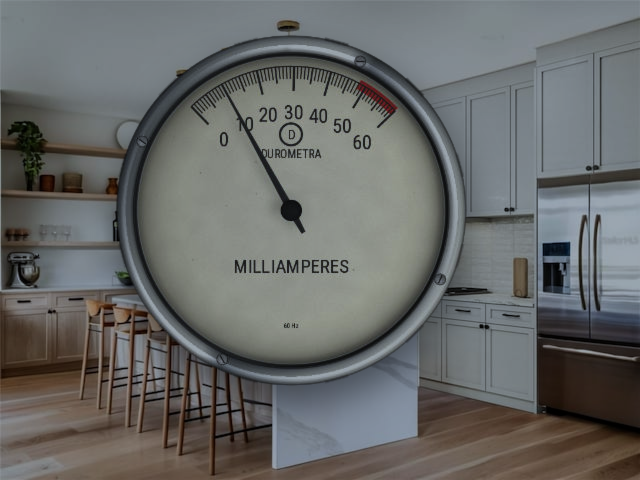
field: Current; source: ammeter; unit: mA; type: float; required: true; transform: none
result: 10 mA
